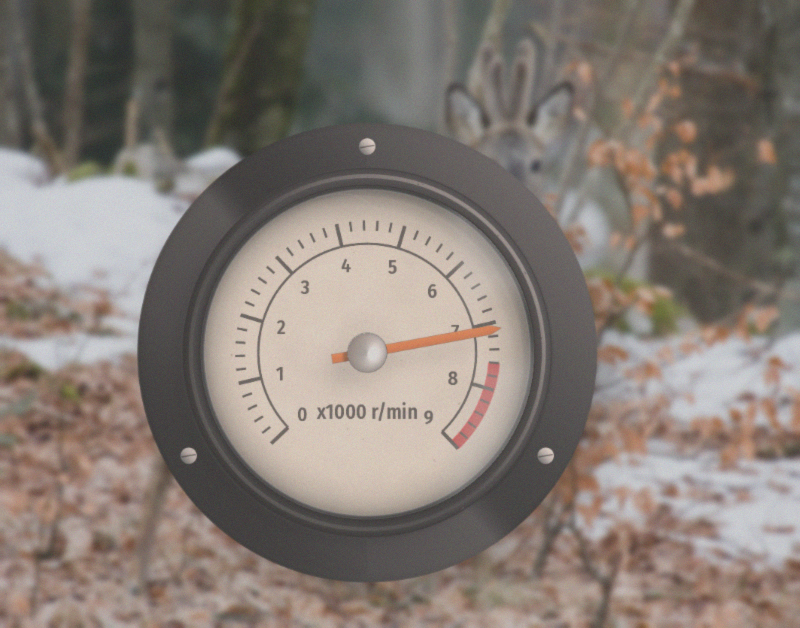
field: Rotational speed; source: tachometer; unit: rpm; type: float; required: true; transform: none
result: 7100 rpm
